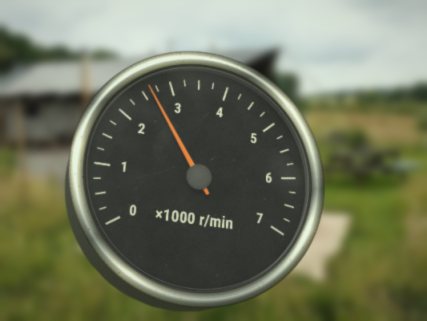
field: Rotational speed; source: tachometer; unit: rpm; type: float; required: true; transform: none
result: 2625 rpm
